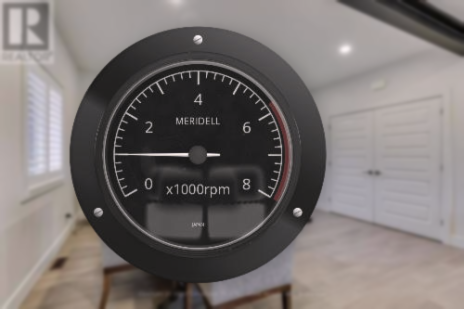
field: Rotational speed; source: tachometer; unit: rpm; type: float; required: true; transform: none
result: 1000 rpm
